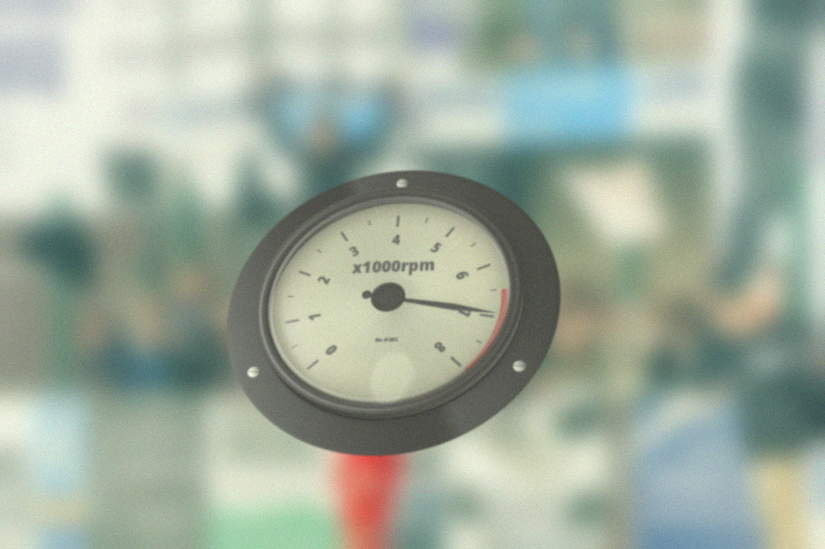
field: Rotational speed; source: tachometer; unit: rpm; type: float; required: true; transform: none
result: 7000 rpm
